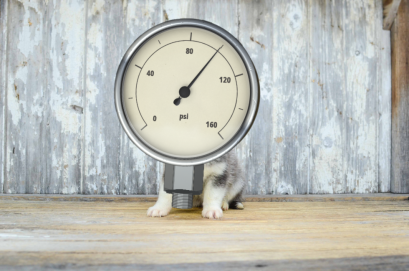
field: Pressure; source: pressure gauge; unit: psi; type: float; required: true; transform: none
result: 100 psi
